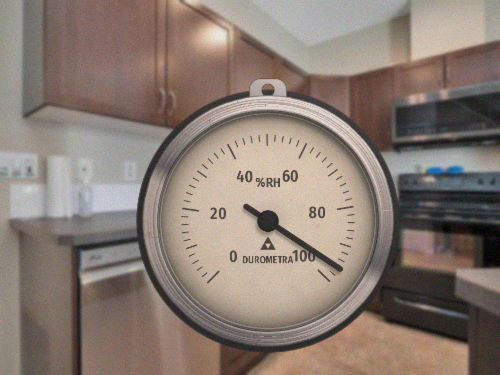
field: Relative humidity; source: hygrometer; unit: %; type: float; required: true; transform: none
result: 96 %
